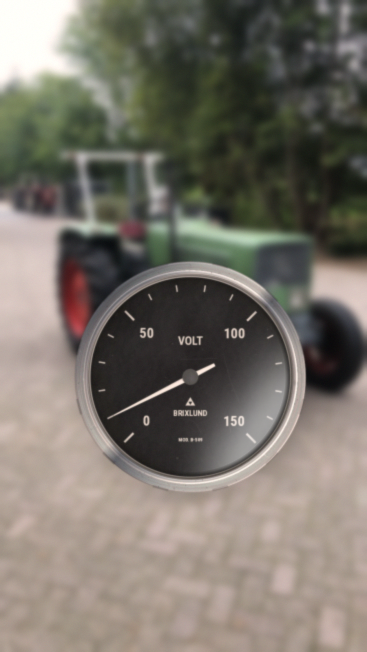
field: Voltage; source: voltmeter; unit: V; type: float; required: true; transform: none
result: 10 V
